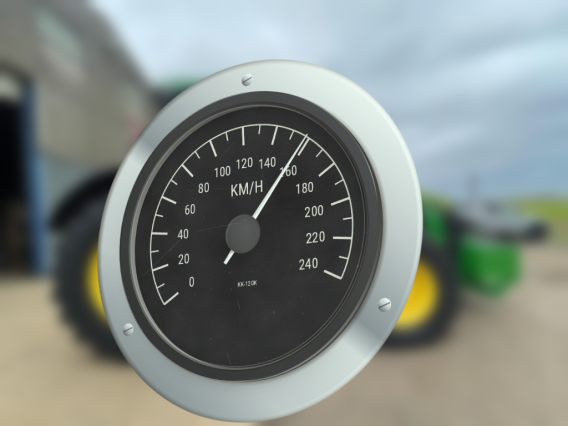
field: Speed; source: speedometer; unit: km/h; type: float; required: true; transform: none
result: 160 km/h
